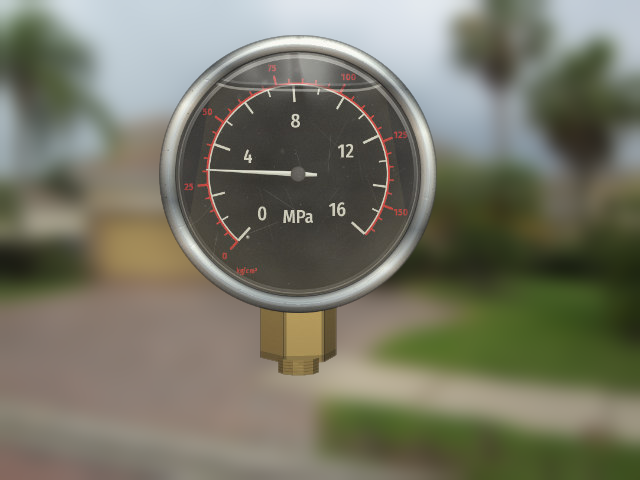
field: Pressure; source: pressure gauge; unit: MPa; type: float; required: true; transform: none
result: 3 MPa
